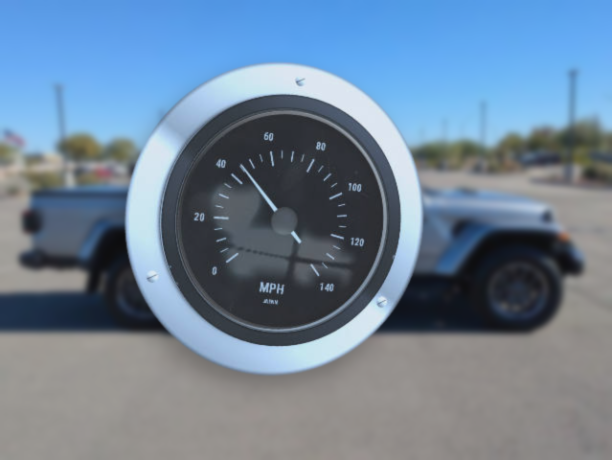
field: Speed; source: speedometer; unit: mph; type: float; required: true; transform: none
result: 45 mph
